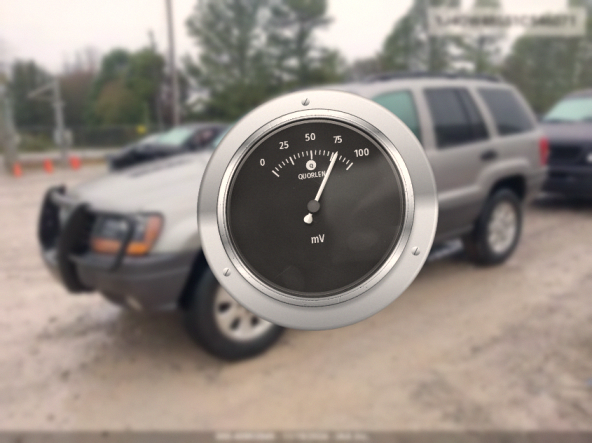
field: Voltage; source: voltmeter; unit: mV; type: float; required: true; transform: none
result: 80 mV
